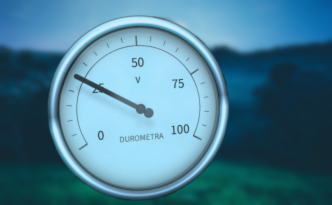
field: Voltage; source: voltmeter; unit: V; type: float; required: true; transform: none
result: 25 V
